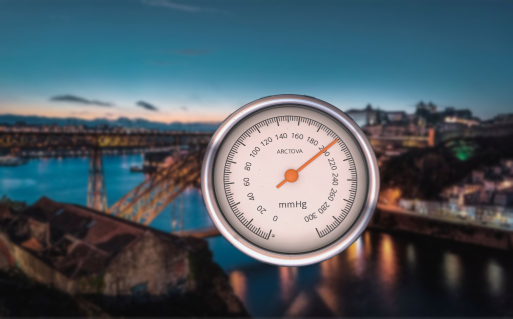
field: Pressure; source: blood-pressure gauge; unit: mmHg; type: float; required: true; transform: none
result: 200 mmHg
